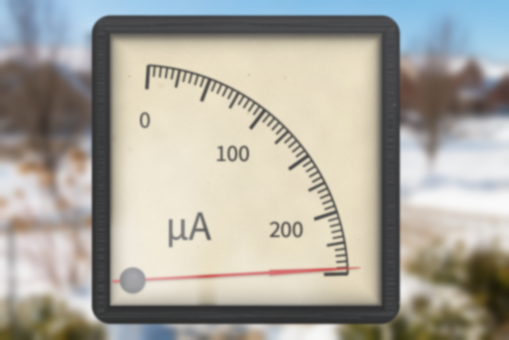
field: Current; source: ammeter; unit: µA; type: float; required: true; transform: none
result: 245 µA
